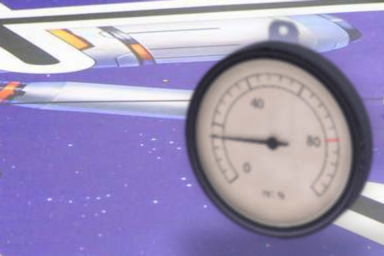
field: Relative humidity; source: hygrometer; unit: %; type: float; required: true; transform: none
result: 16 %
